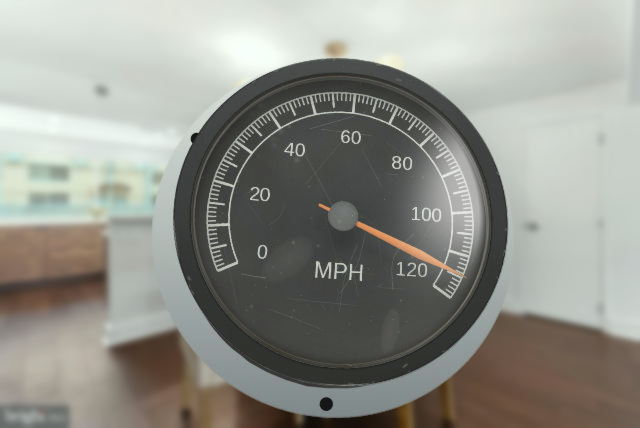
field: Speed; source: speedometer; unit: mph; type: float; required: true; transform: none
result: 115 mph
